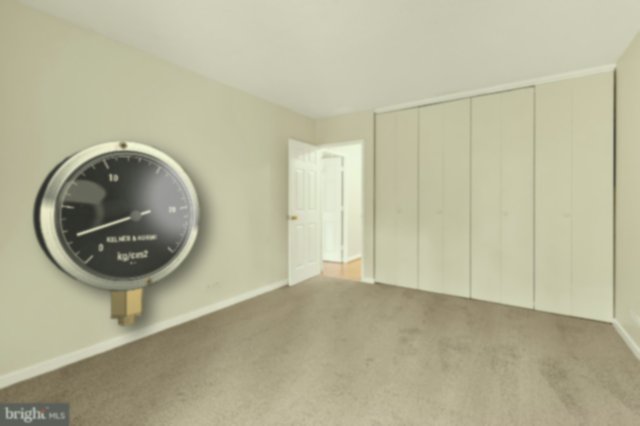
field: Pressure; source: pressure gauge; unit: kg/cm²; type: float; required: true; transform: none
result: 2.5 kg/cm²
